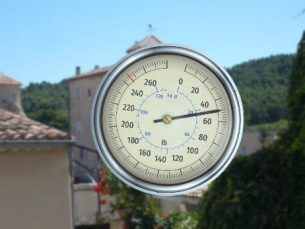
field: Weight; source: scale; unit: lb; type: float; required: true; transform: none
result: 50 lb
